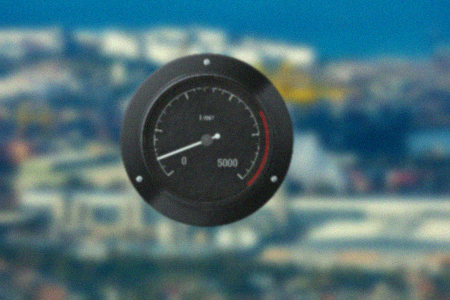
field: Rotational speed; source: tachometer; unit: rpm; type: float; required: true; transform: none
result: 400 rpm
